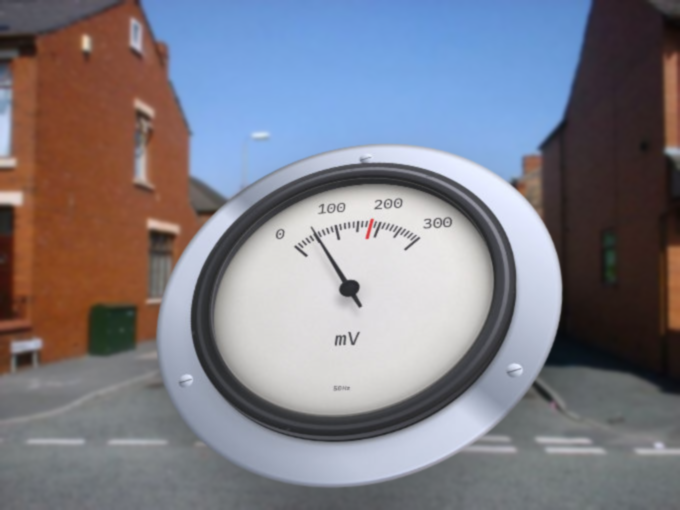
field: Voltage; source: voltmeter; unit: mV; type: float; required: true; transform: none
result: 50 mV
